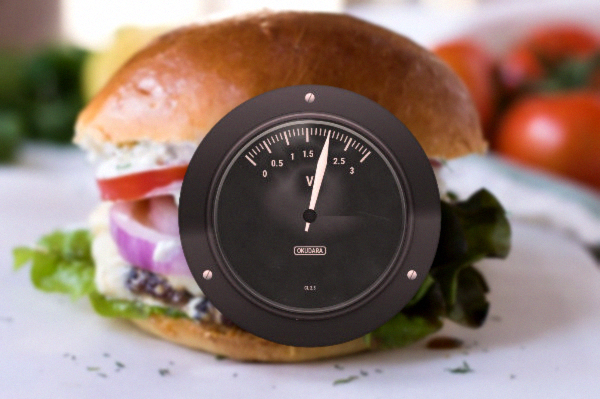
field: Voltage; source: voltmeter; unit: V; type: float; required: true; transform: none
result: 2 V
